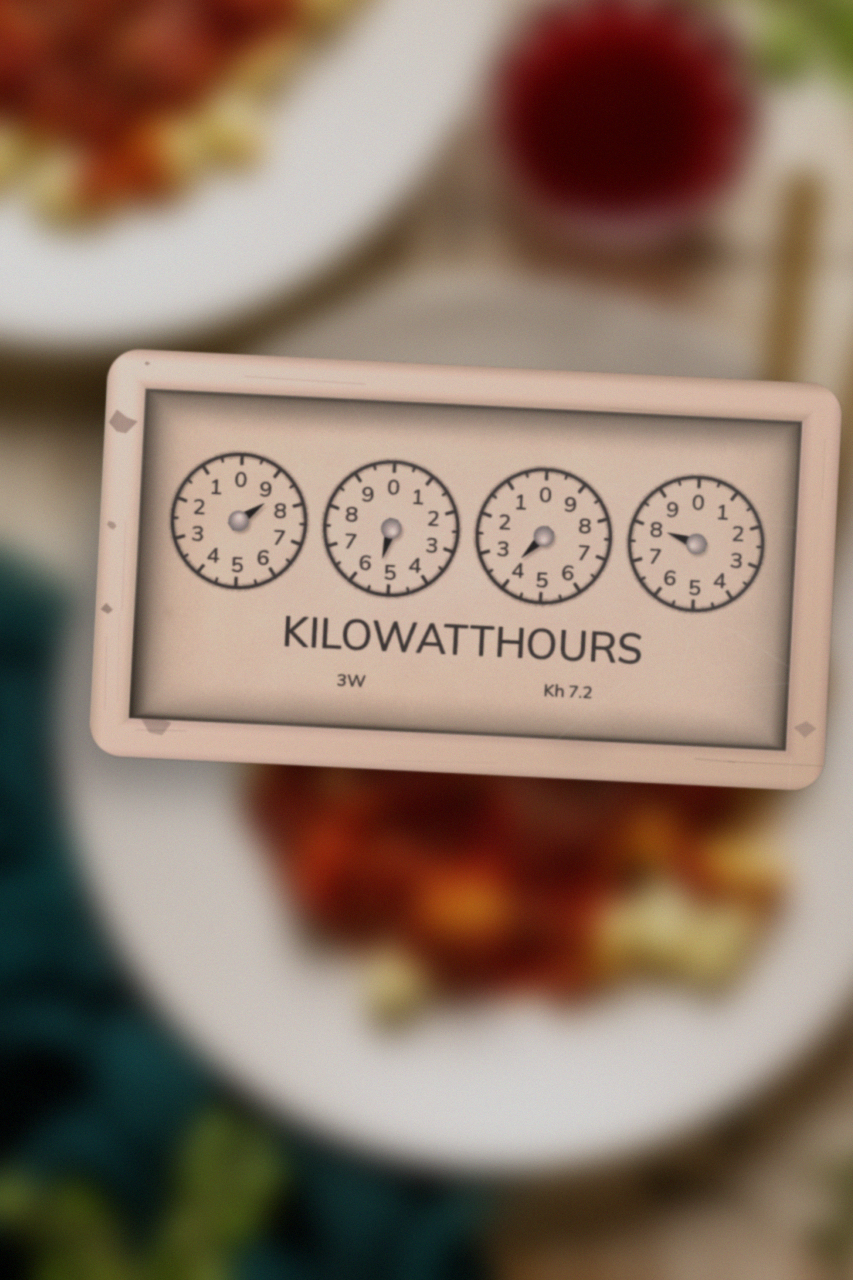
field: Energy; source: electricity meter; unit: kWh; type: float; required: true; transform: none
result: 8538 kWh
